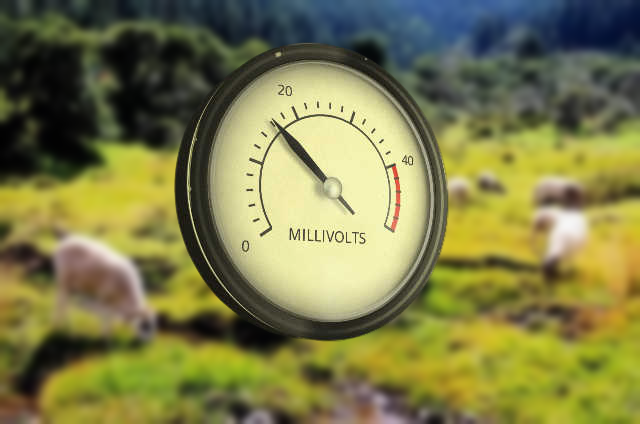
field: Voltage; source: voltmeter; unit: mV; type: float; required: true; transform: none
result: 16 mV
